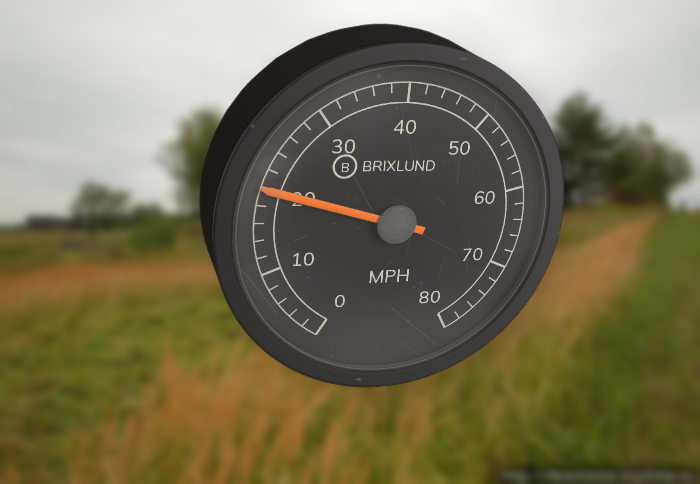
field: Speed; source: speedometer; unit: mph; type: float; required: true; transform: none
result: 20 mph
